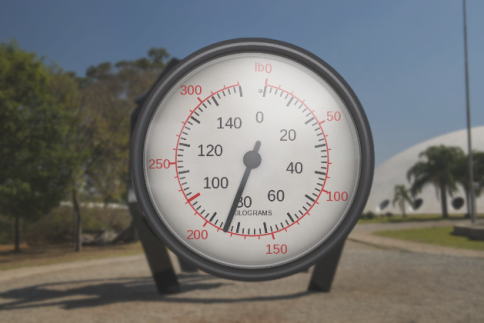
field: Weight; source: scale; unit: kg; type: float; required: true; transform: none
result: 84 kg
